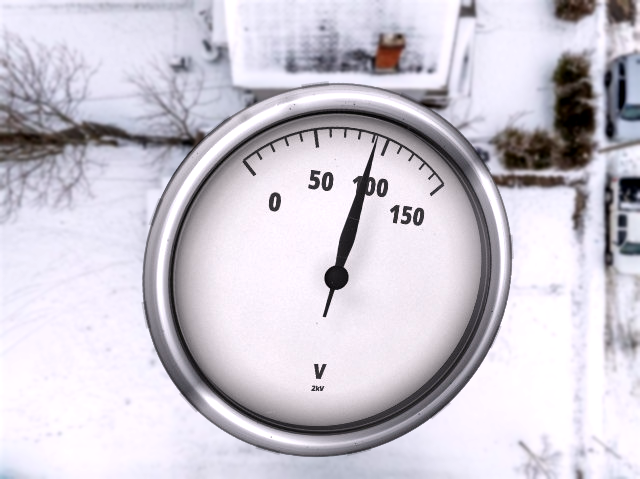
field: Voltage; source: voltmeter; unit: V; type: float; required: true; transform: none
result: 90 V
